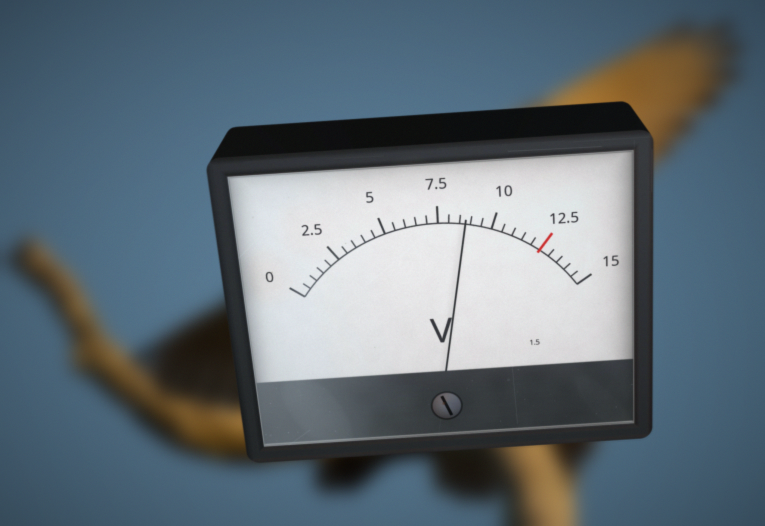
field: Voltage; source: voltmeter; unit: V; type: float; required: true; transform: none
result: 8.75 V
